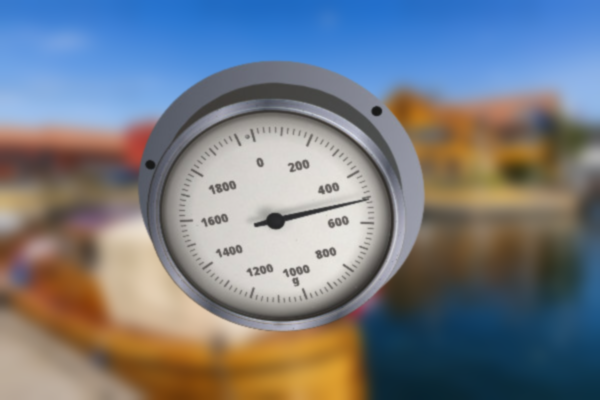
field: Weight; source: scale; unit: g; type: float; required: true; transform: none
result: 500 g
